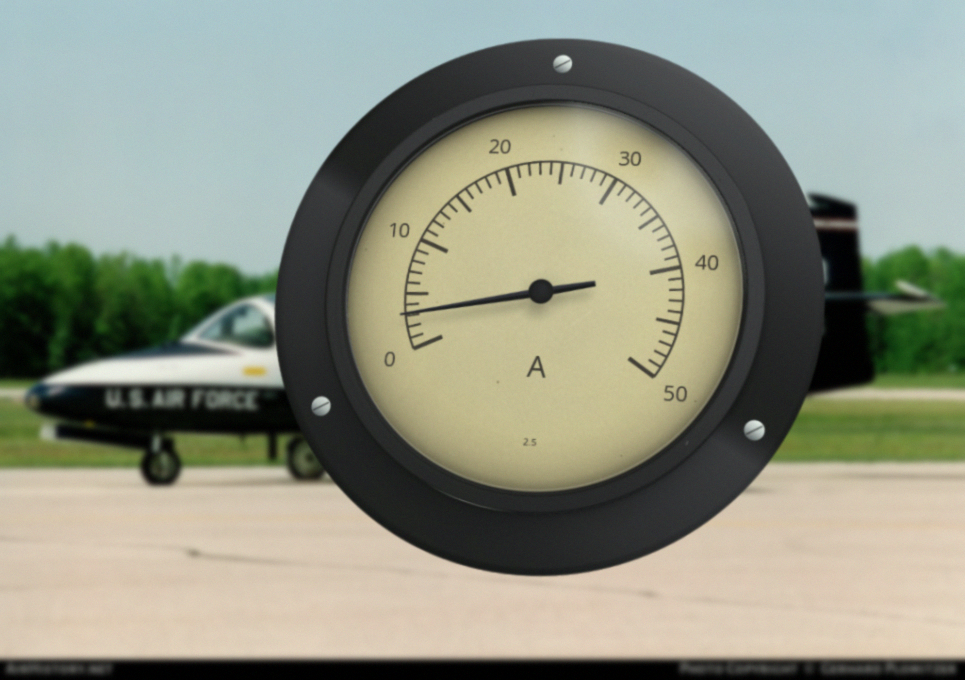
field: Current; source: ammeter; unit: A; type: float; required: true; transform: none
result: 3 A
